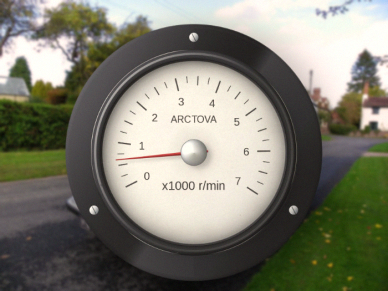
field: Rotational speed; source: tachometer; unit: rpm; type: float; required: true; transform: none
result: 625 rpm
